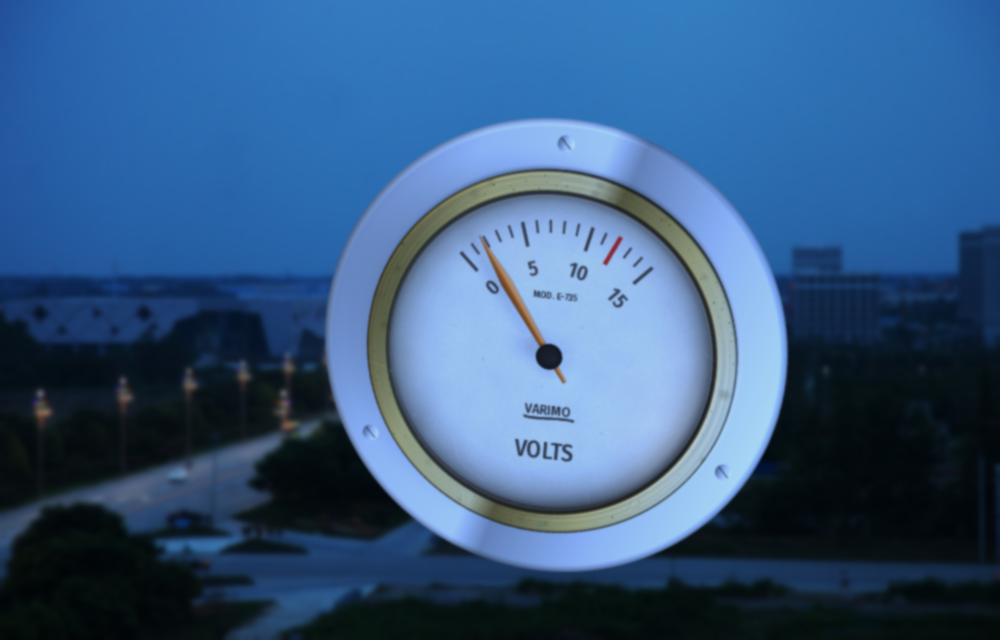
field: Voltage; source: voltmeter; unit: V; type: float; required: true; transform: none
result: 2 V
